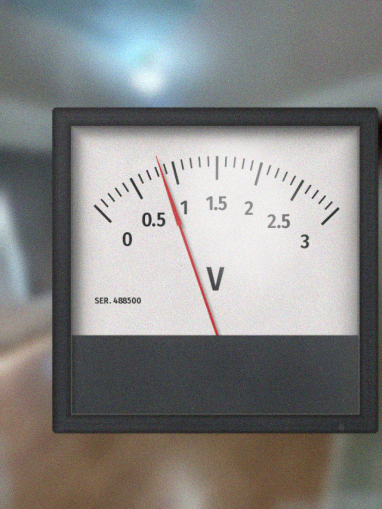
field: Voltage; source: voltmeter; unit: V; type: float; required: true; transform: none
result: 0.85 V
